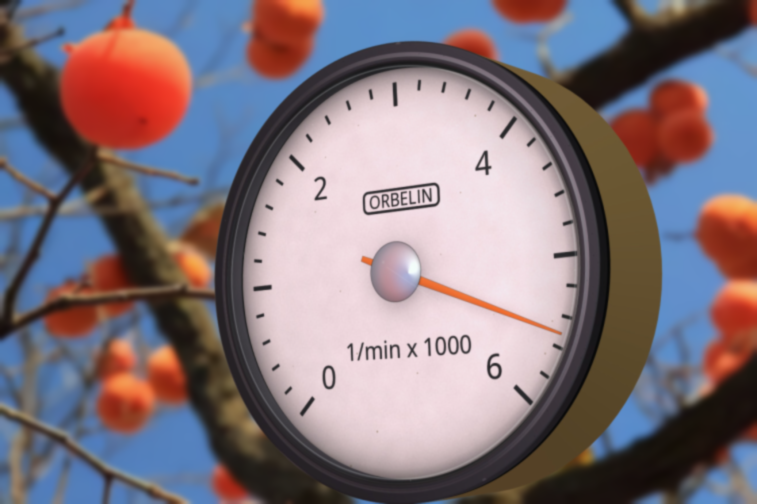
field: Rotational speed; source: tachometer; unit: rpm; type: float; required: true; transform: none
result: 5500 rpm
